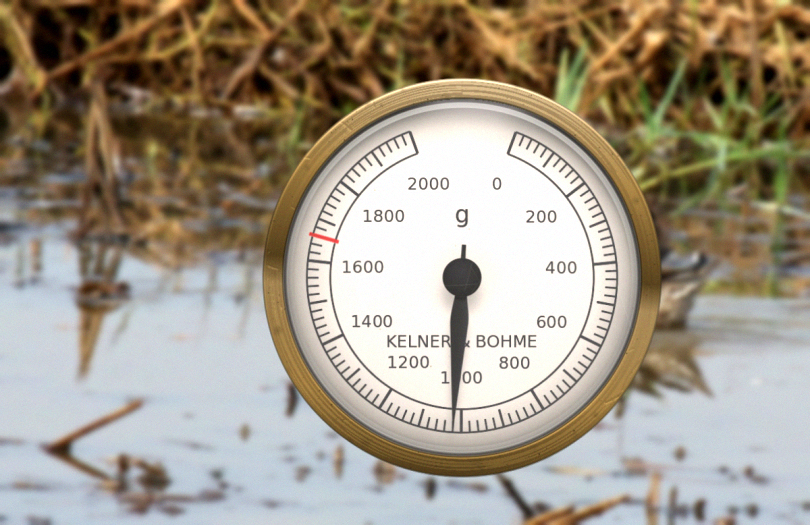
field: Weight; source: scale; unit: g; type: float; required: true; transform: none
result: 1020 g
